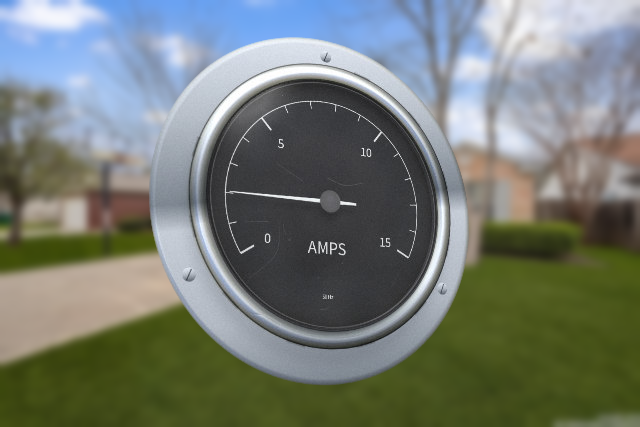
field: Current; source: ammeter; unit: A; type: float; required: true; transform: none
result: 2 A
